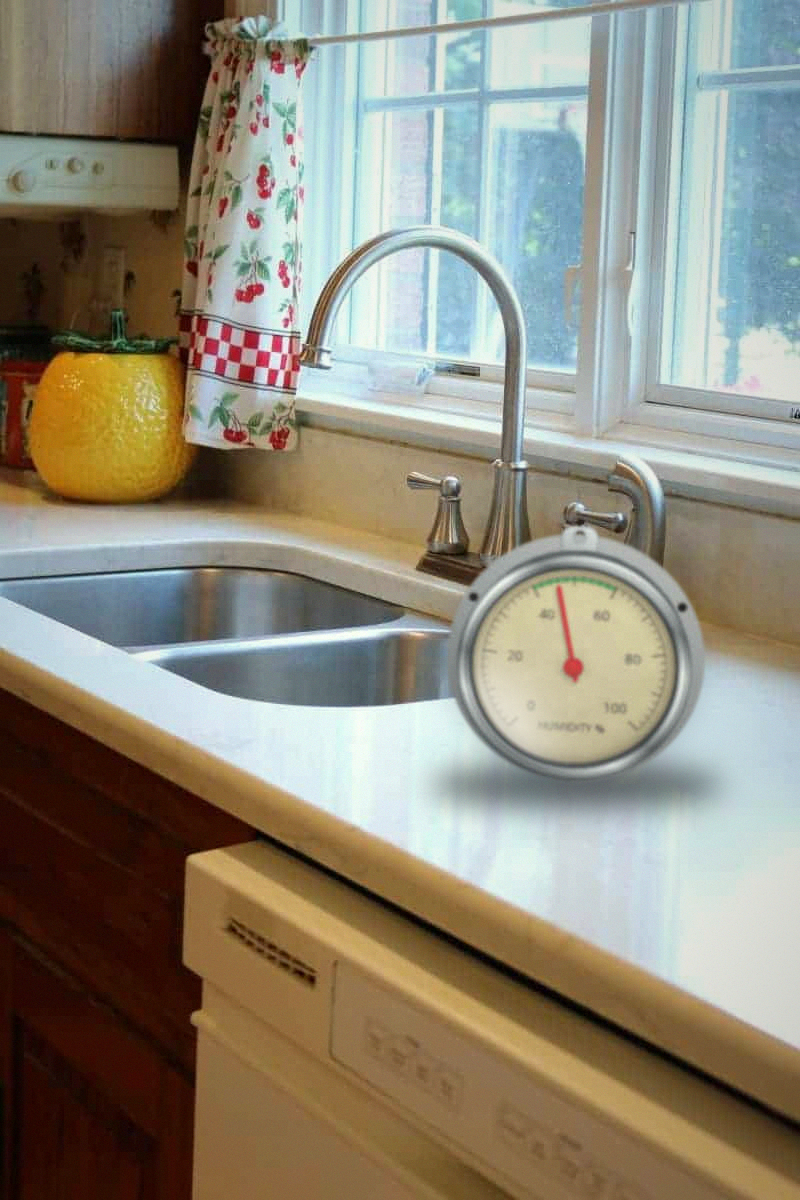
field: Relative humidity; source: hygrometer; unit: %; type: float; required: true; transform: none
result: 46 %
